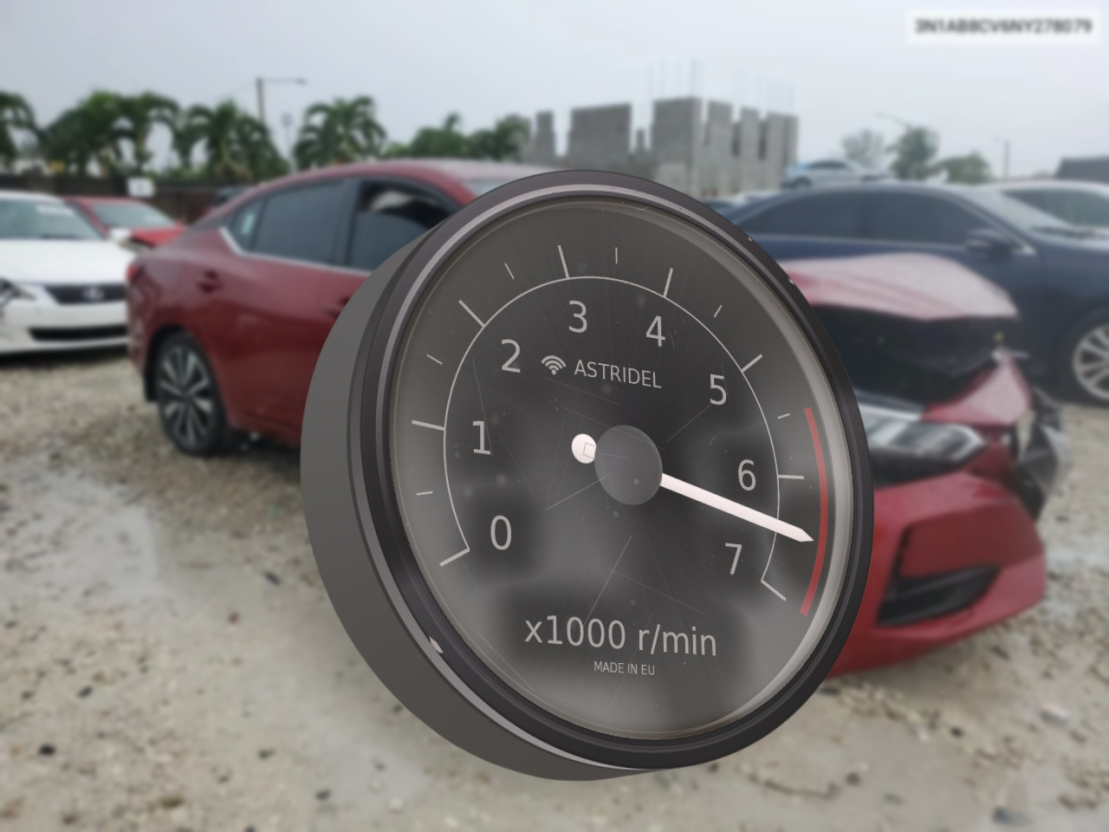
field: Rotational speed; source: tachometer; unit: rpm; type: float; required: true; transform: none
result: 6500 rpm
